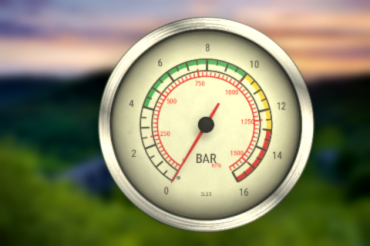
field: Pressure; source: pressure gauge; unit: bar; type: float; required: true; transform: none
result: 0 bar
